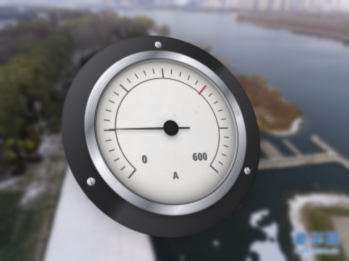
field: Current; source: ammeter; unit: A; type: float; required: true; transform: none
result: 100 A
